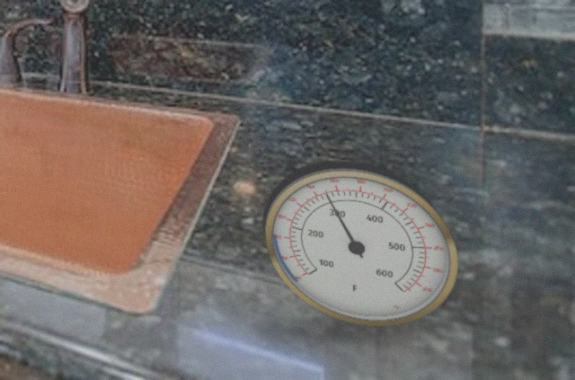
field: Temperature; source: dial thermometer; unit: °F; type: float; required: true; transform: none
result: 300 °F
